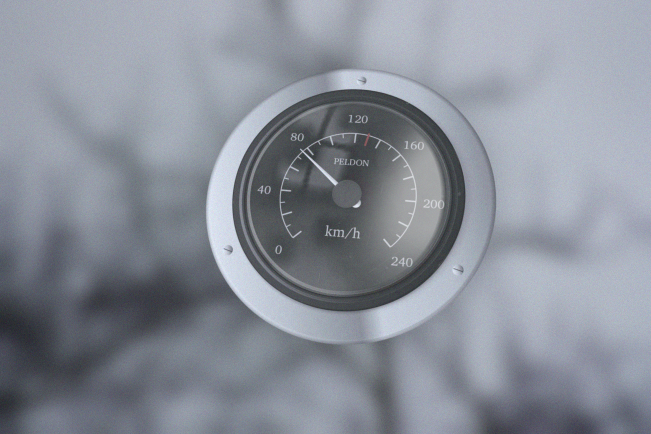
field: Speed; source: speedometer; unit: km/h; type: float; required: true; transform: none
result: 75 km/h
